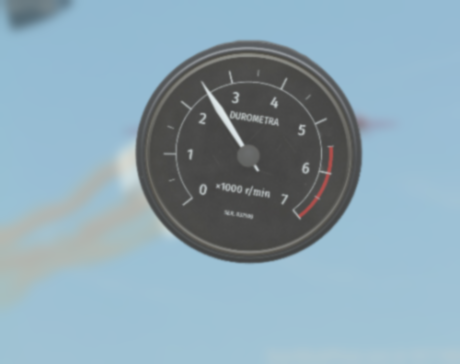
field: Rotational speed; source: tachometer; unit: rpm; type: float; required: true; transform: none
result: 2500 rpm
